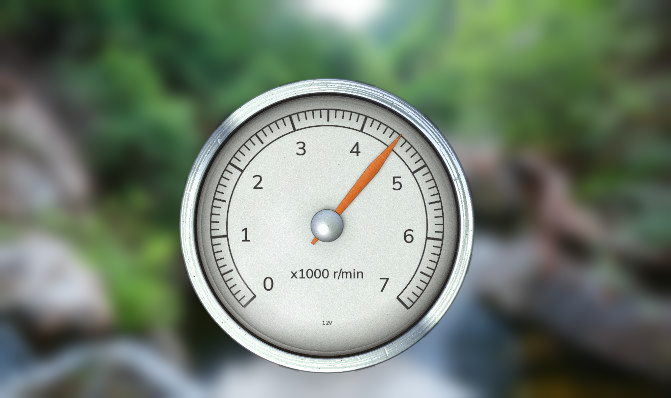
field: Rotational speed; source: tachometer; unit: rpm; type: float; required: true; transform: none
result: 4500 rpm
